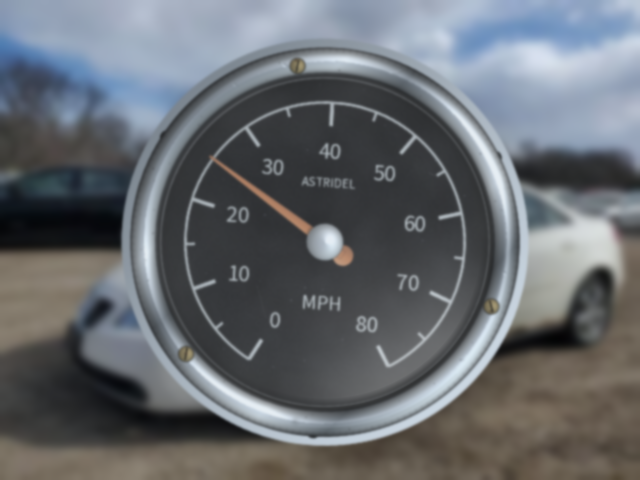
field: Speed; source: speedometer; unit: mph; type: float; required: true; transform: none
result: 25 mph
